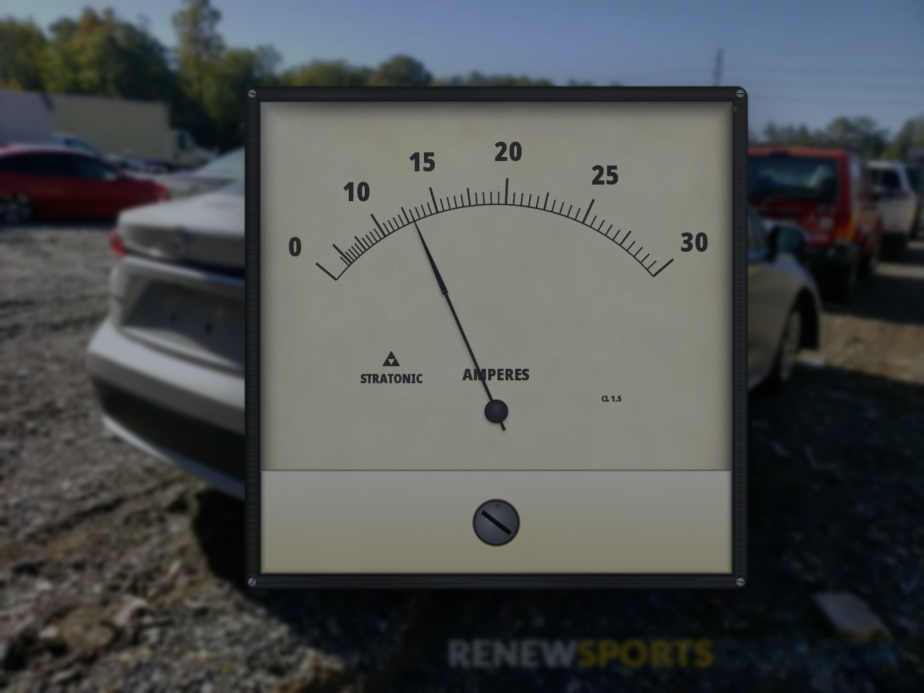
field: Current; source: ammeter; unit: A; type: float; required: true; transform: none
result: 13 A
